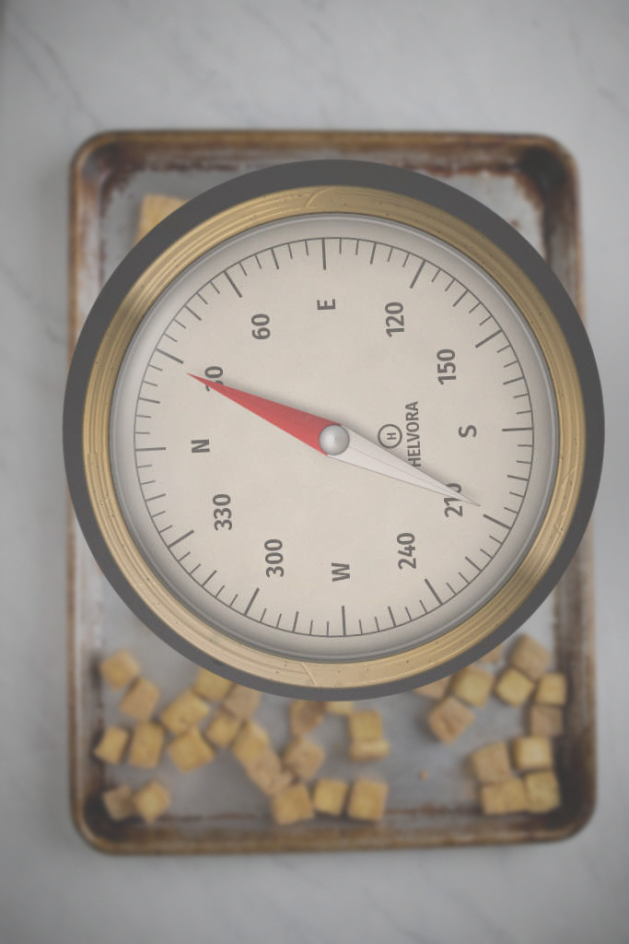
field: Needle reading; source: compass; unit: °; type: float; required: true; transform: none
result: 27.5 °
